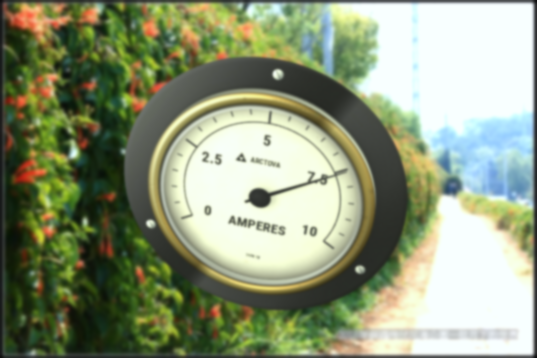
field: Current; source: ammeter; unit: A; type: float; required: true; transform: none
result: 7.5 A
